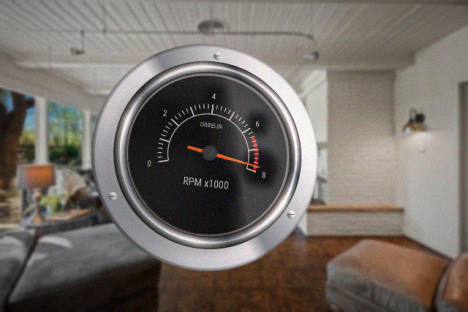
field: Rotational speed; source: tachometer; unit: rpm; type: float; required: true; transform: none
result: 7800 rpm
